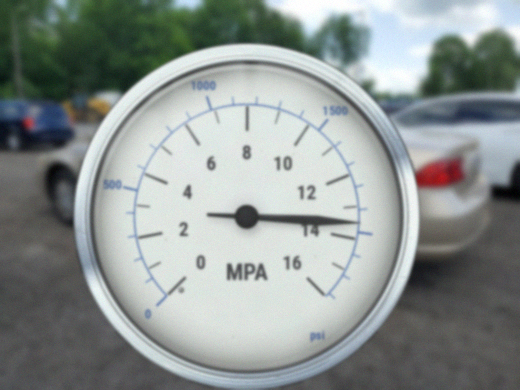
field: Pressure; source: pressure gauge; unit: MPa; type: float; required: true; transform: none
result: 13.5 MPa
